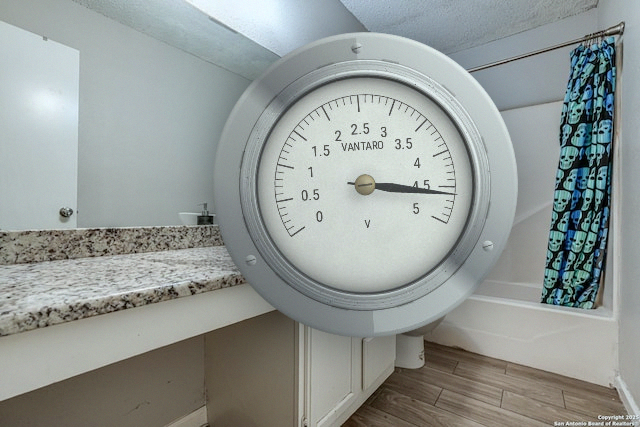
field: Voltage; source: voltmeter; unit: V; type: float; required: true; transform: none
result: 4.6 V
